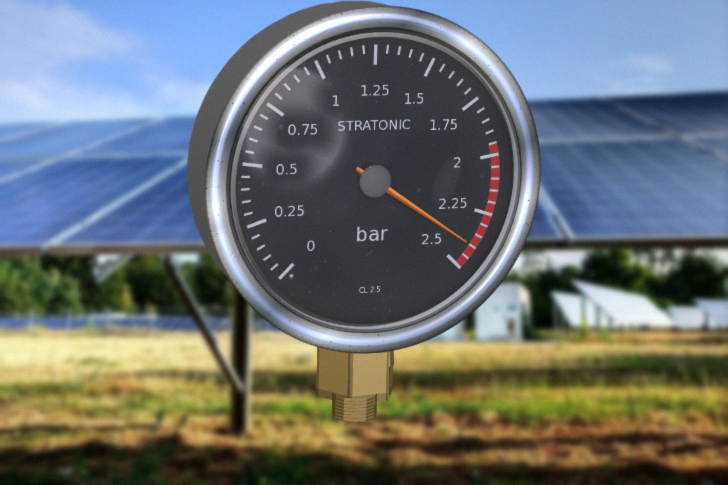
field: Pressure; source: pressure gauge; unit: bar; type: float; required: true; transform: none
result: 2.4 bar
